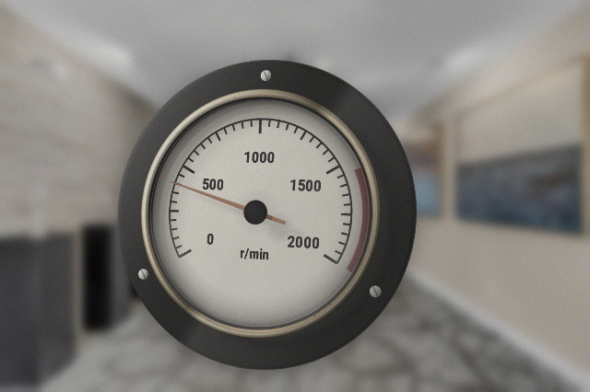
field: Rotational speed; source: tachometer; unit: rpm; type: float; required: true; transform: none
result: 400 rpm
